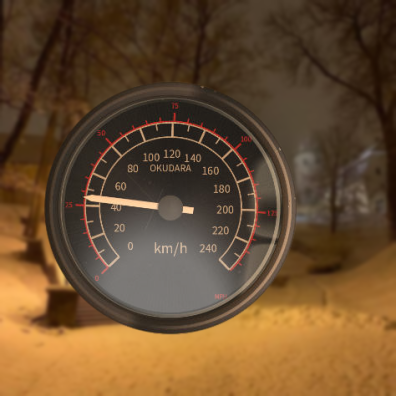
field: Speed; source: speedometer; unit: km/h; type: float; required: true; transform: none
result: 45 km/h
